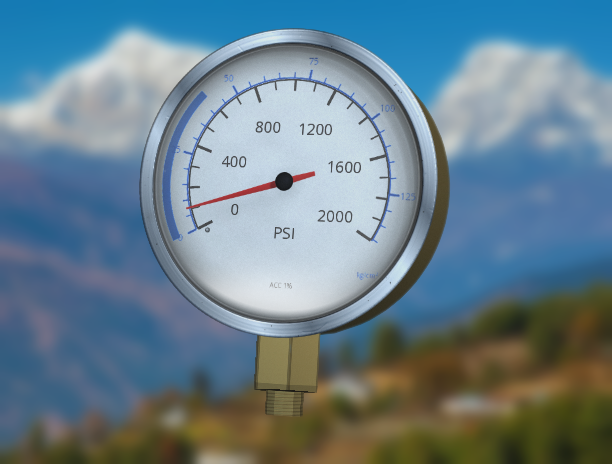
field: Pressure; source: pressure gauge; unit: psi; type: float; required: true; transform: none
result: 100 psi
